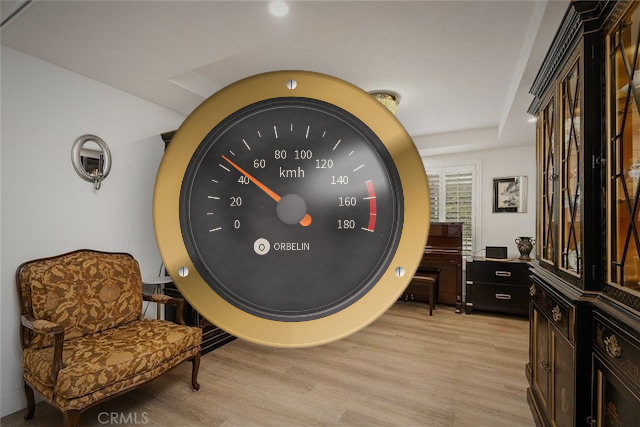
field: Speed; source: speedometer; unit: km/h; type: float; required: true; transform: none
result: 45 km/h
